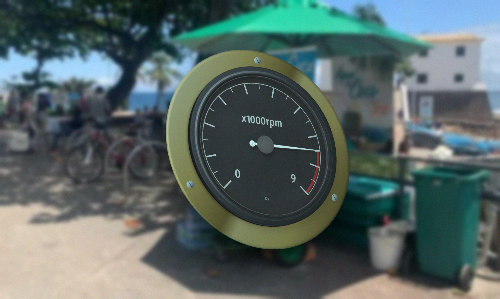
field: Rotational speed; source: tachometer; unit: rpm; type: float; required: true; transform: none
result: 7500 rpm
